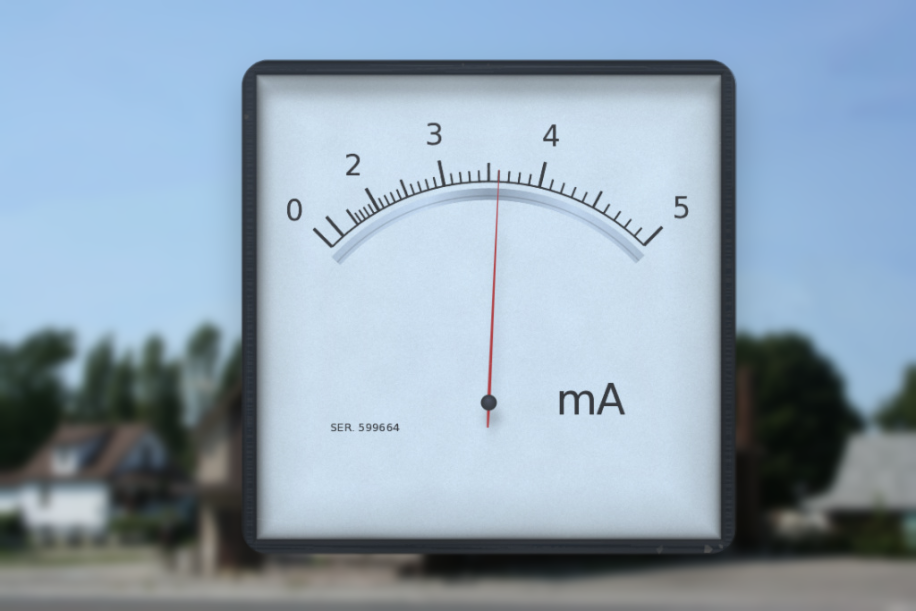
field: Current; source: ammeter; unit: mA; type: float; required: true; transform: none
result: 3.6 mA
